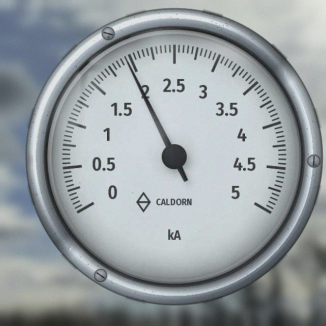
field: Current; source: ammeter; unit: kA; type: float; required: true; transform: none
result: 1.95 kA
